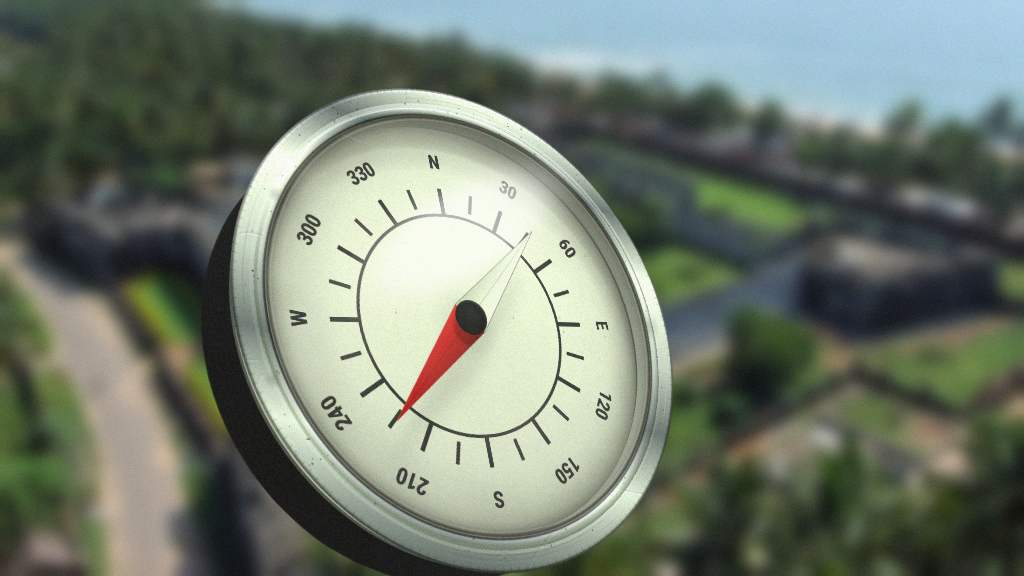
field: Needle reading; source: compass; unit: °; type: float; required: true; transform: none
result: 225 °
